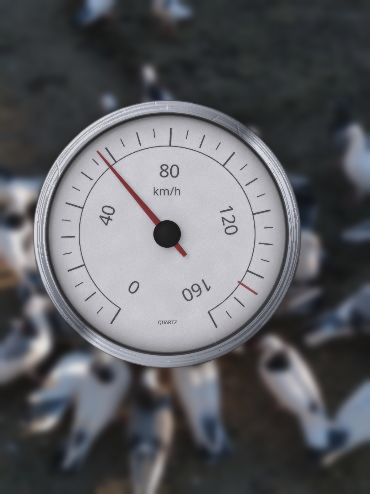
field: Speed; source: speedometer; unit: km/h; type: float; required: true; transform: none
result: 57.5 km/h
